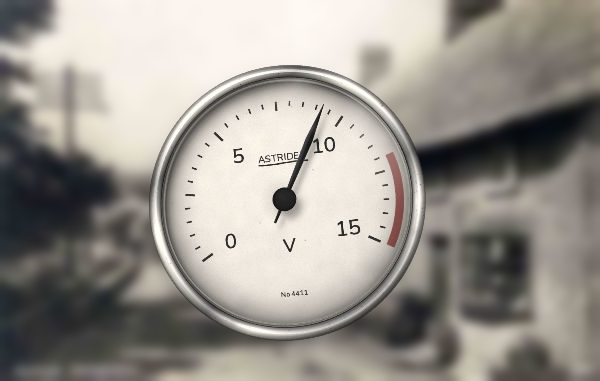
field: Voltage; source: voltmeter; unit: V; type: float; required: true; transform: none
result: 9.25 V
